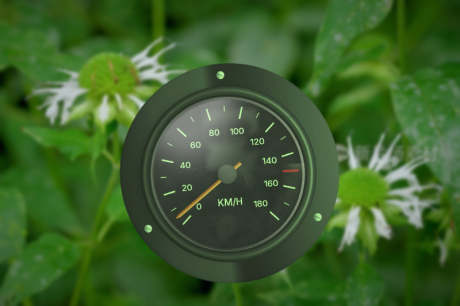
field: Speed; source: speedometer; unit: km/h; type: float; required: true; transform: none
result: 5 km/h
